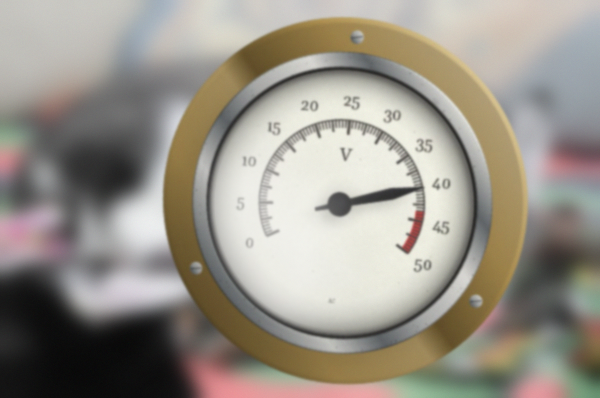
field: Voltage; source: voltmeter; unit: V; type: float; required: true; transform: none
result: 40 V
